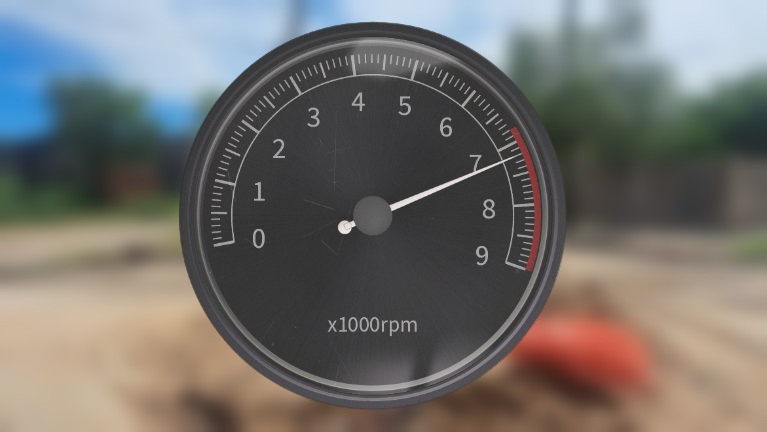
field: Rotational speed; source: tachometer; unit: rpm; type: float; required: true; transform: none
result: 7200 rpm
